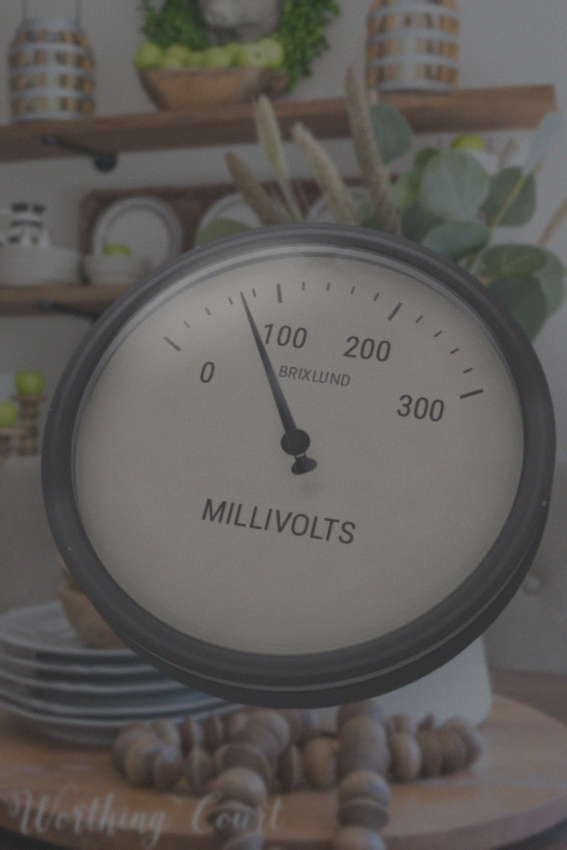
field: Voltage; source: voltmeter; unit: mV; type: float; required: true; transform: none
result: 70 mV
